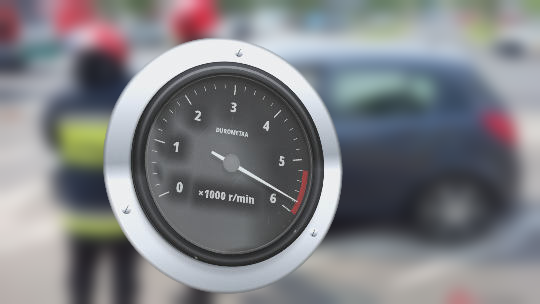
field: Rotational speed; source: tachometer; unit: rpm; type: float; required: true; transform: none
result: 5800 rpm
